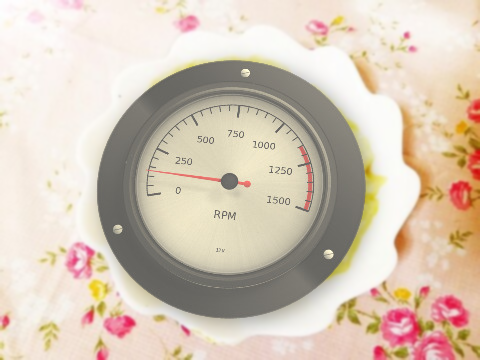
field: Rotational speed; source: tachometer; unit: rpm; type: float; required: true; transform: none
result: 125 rpm
